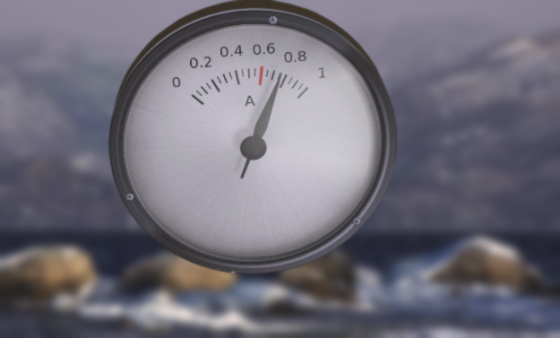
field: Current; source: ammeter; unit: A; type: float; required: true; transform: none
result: 0.75 A
